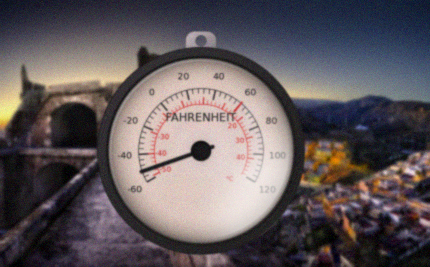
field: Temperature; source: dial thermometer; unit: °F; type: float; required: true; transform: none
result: -52 °F
